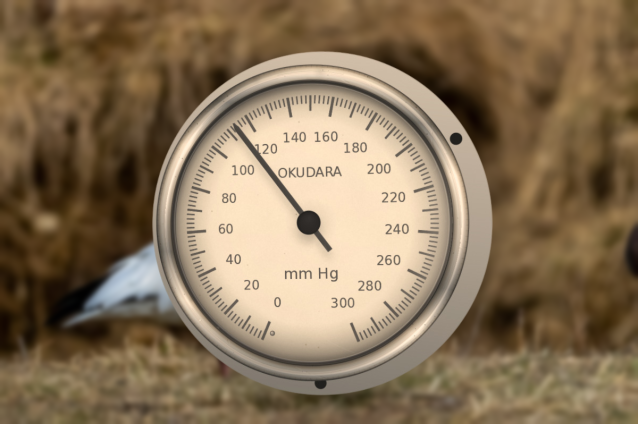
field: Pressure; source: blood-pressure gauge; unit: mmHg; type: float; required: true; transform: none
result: 114 mmHg
